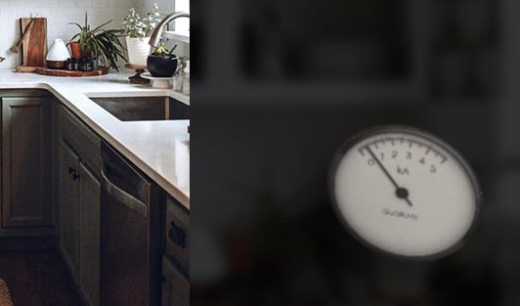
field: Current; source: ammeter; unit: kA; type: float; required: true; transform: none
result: 0.5 kA
